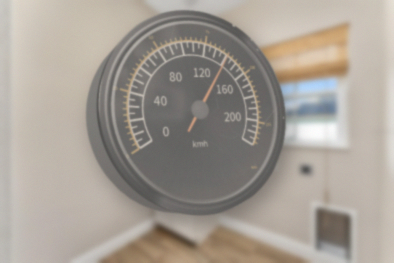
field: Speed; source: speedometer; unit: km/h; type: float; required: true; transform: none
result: 140 km/h
